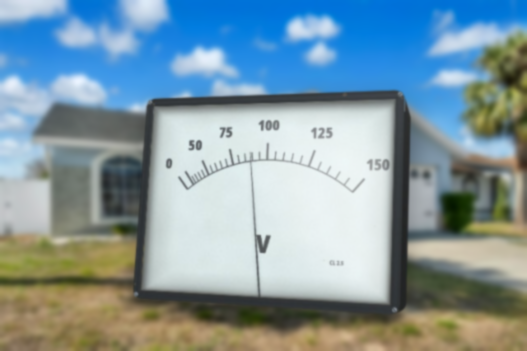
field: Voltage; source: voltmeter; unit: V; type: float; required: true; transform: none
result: 90 V
